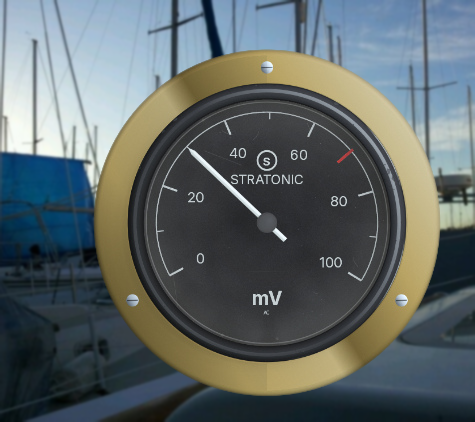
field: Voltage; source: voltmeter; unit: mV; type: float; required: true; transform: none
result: 30 mV
